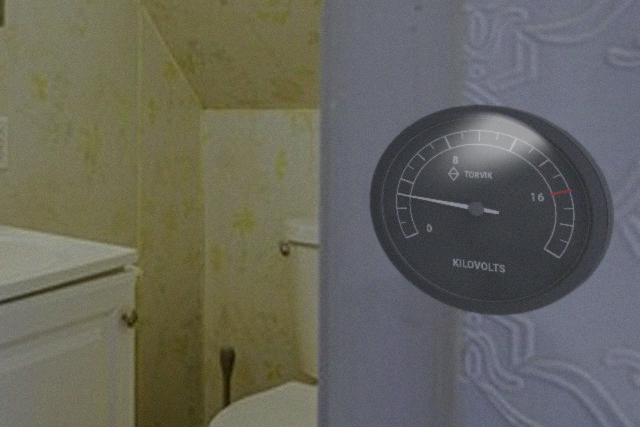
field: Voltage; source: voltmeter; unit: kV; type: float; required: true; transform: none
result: 3 kV
